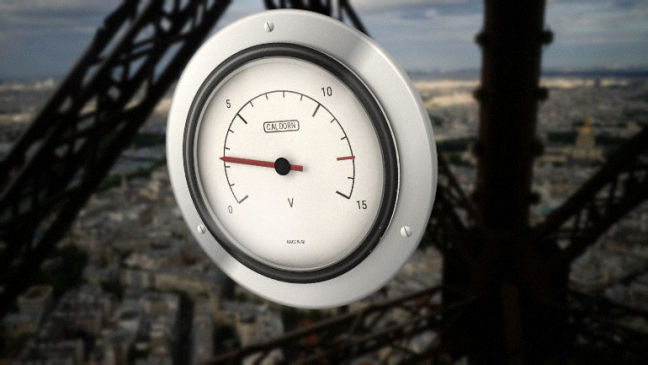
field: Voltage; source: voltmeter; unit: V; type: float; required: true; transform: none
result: 2.5 V
